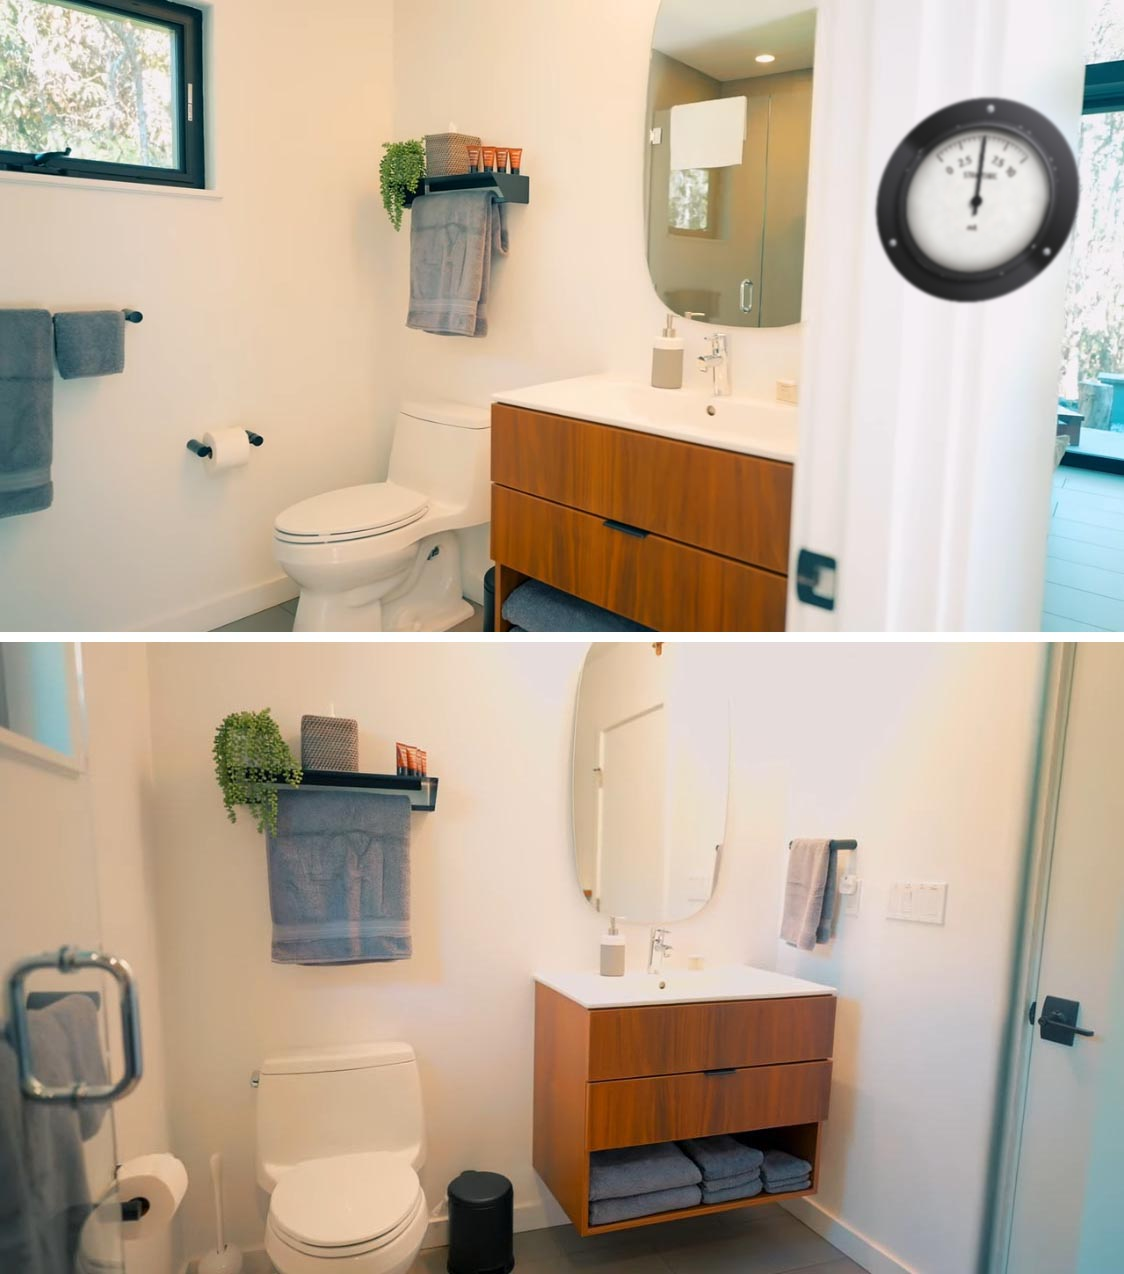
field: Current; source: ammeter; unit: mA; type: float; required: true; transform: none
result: 5 mA
